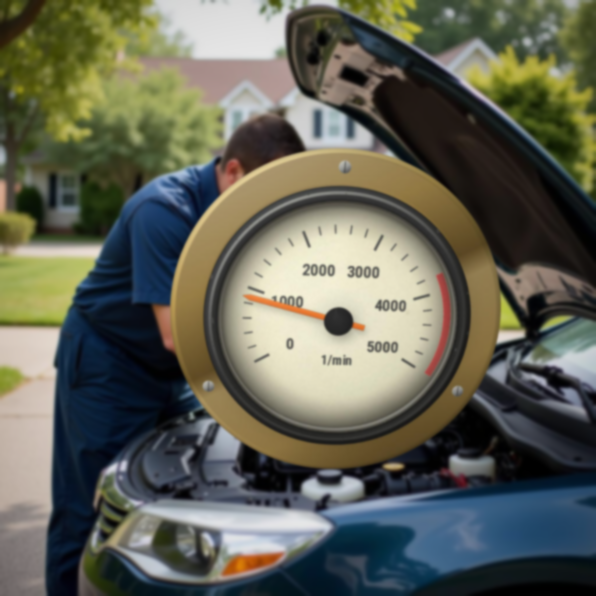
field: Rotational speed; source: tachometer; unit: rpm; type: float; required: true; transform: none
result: 900 rpm
